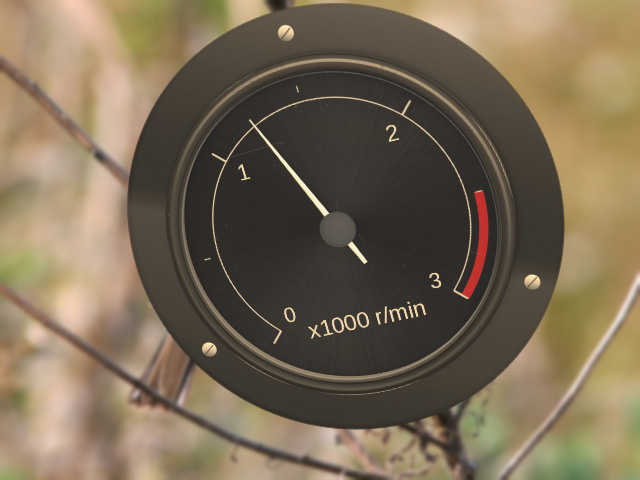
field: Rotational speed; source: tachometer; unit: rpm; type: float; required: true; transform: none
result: 1250 rpm
